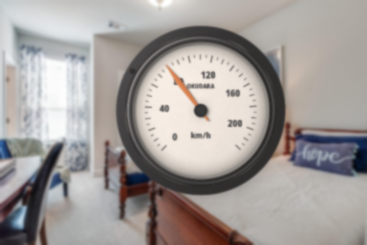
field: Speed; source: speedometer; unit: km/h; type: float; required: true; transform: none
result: 80 km/h
